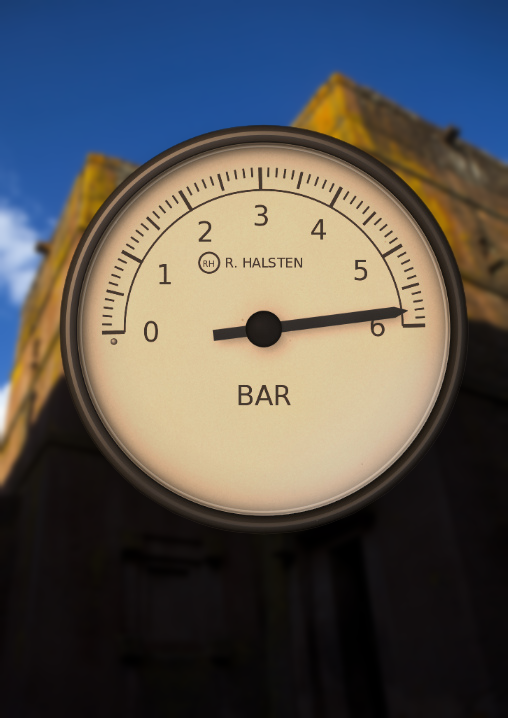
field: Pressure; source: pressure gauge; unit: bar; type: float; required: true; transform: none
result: 5.8 bar
